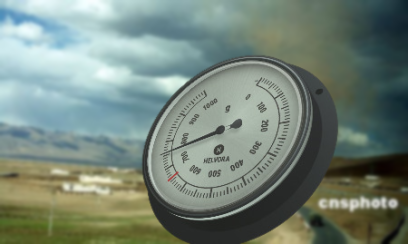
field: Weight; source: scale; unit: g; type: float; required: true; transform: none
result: 750 g
